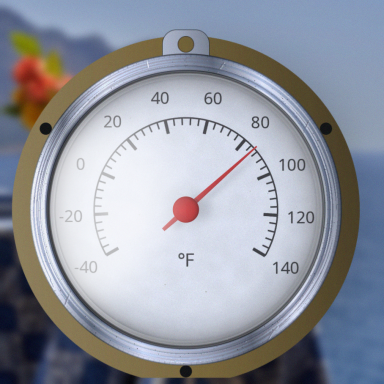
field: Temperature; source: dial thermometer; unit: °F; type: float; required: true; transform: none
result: 86 °F
